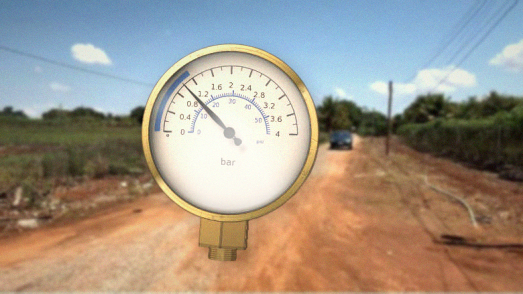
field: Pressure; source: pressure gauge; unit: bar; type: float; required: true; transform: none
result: 1 bar
